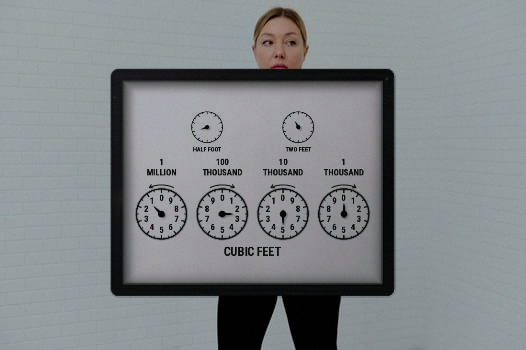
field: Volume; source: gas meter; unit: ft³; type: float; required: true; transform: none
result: 125000 ft³
